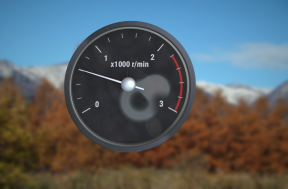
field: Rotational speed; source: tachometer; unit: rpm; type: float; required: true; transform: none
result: 600 rpm
